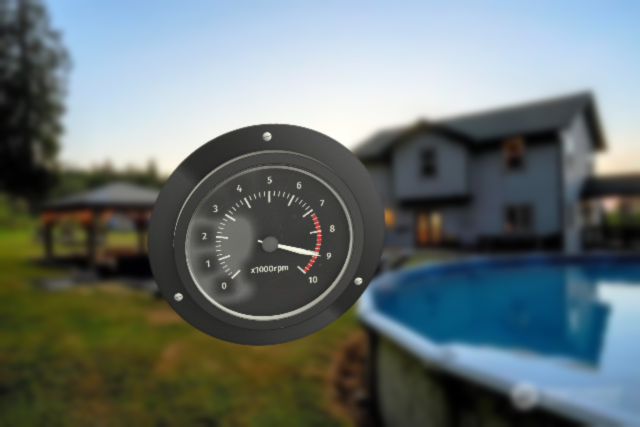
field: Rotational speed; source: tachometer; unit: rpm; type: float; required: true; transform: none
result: 9000 rpm
